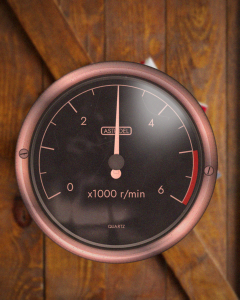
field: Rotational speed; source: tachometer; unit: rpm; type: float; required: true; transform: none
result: 3000 rpm
